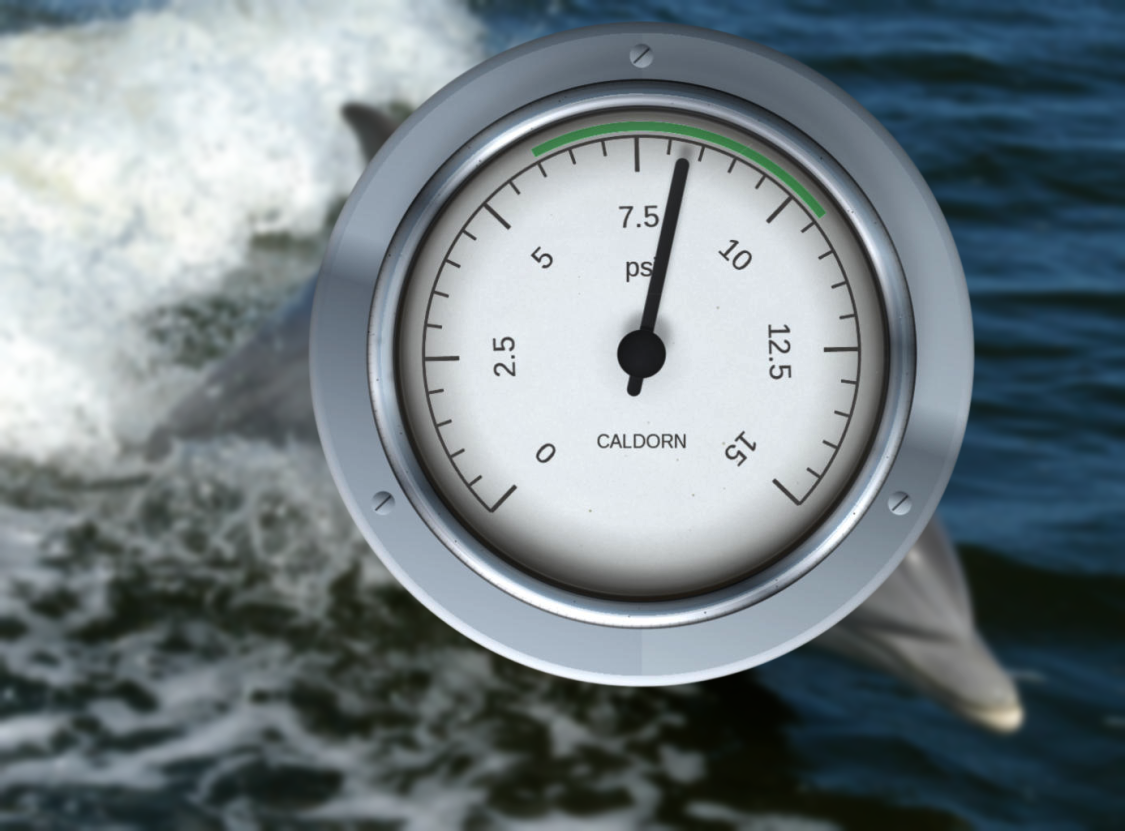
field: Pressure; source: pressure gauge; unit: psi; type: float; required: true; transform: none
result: 8.25 psi
